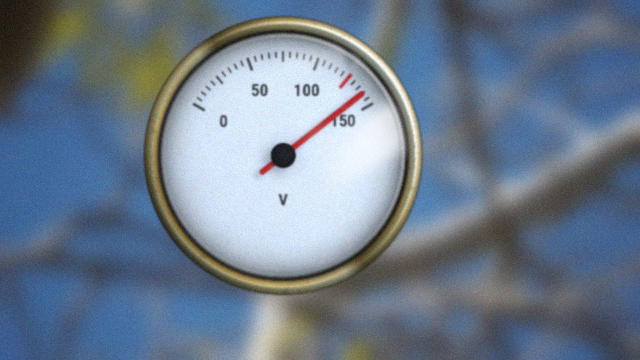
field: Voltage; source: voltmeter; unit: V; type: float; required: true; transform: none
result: 140 V
